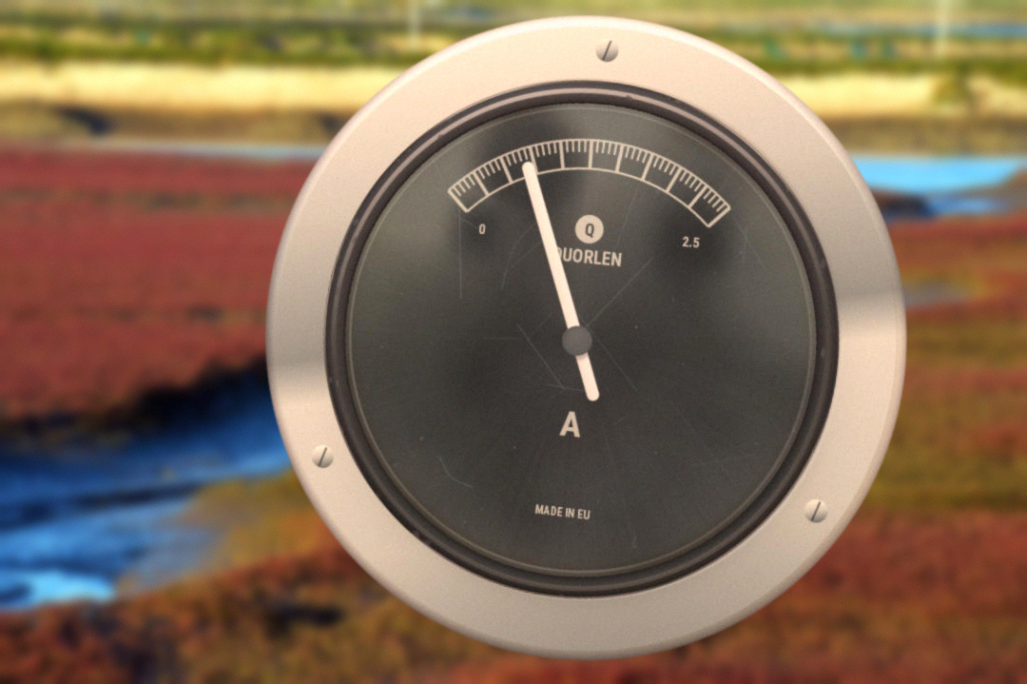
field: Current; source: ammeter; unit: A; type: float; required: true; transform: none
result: 0.7 A
